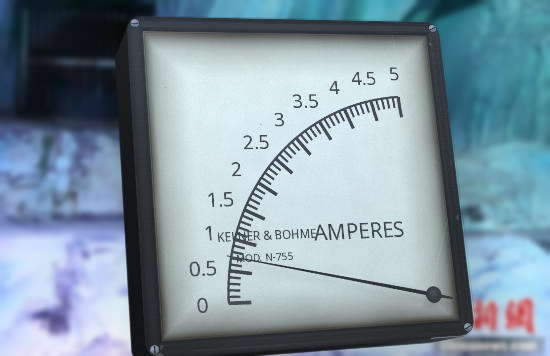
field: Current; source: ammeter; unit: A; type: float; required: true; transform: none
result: 0.7 A
